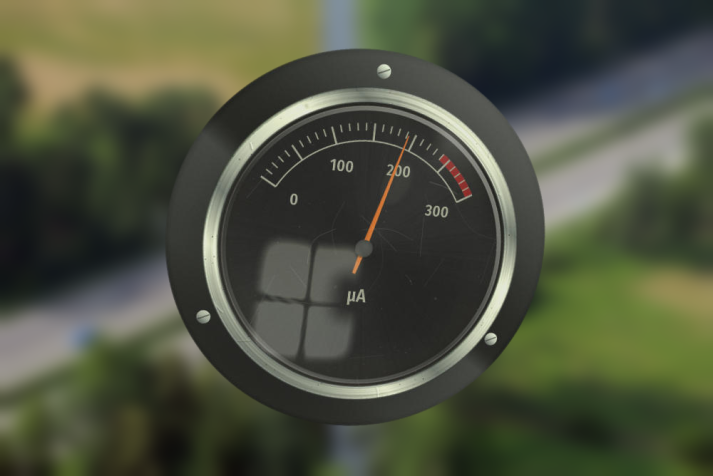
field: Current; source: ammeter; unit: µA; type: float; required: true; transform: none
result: 190 µA
